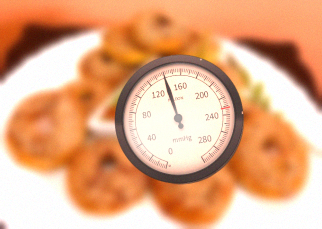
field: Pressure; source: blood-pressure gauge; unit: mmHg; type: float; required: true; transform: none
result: 140 mmHg
